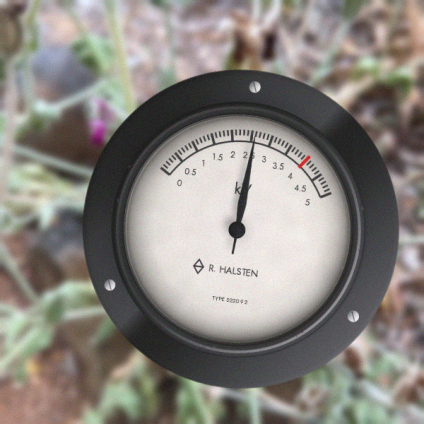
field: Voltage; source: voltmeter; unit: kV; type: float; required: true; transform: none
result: 2.6 kV
